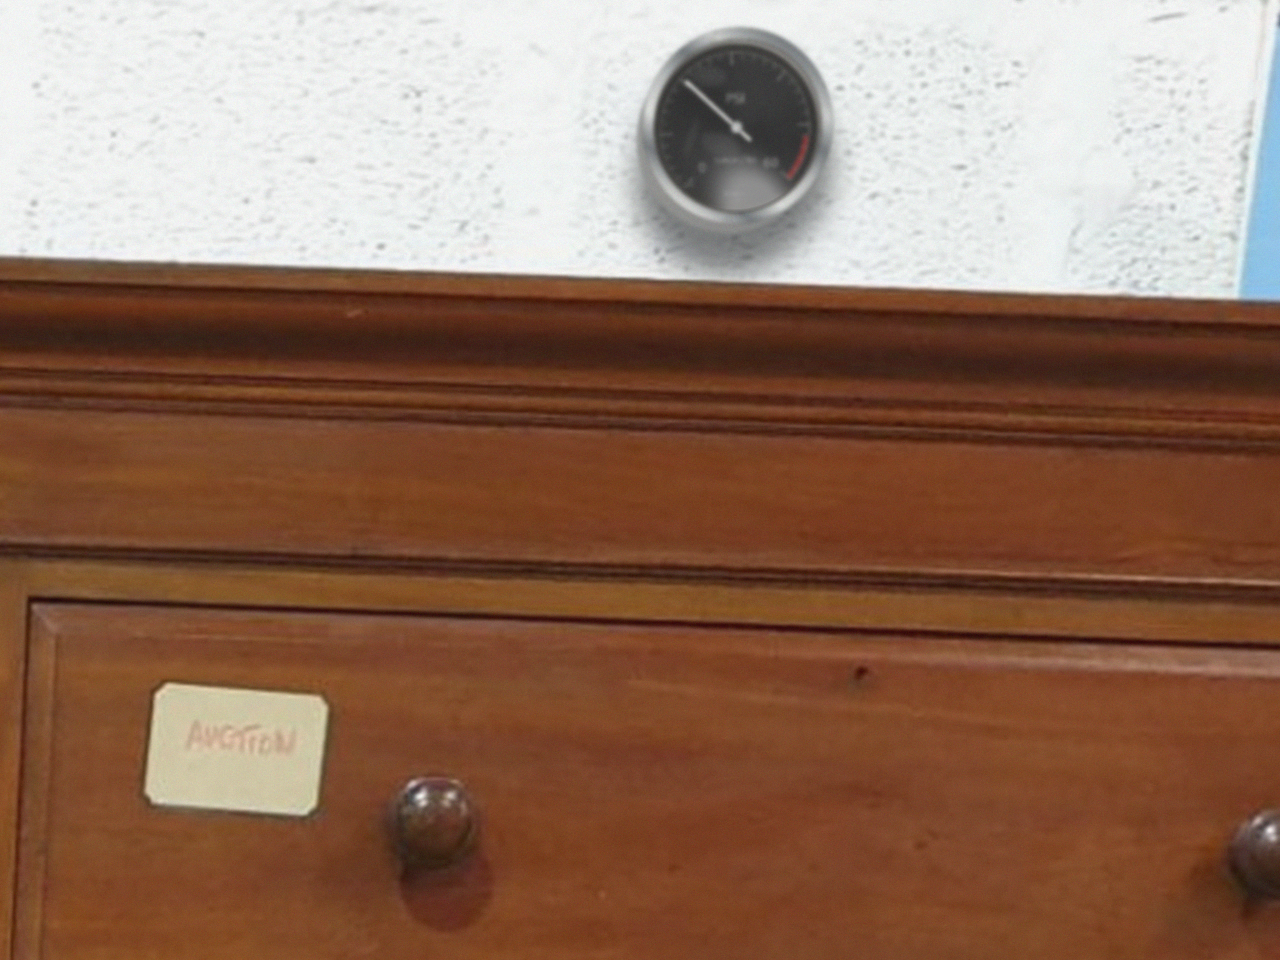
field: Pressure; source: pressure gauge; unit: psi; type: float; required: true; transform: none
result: 20 psi
